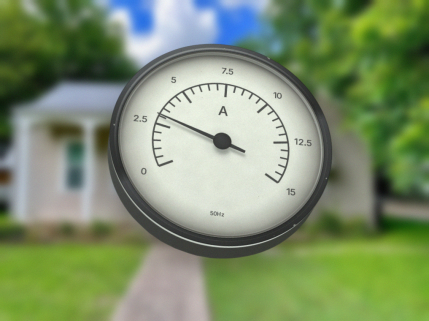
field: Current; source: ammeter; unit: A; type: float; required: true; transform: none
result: 3 A
